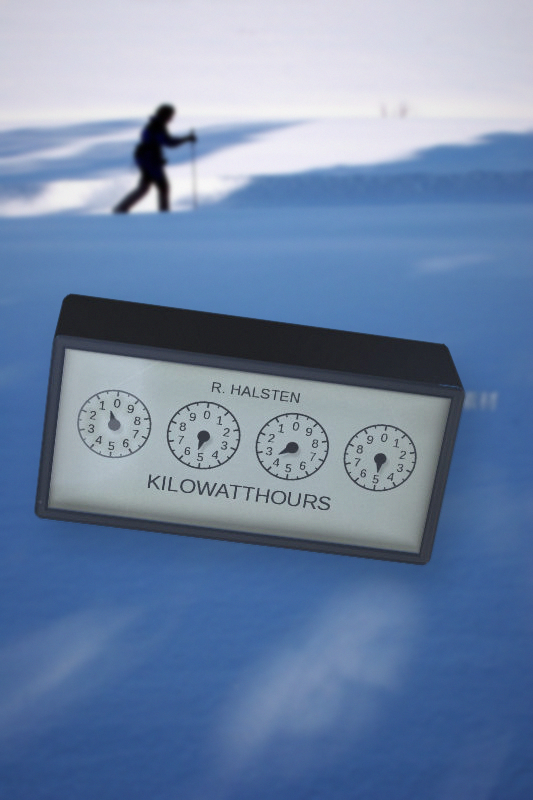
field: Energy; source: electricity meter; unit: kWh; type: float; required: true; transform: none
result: 535 kWh
